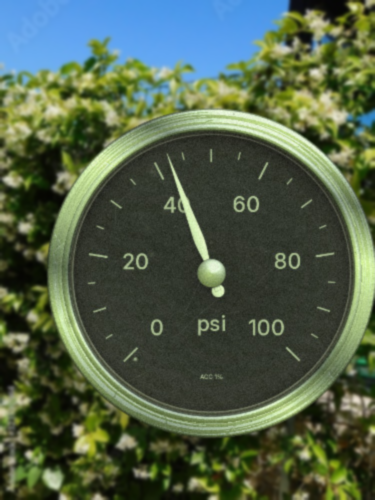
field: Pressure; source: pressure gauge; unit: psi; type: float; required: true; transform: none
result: 42.5 psi
